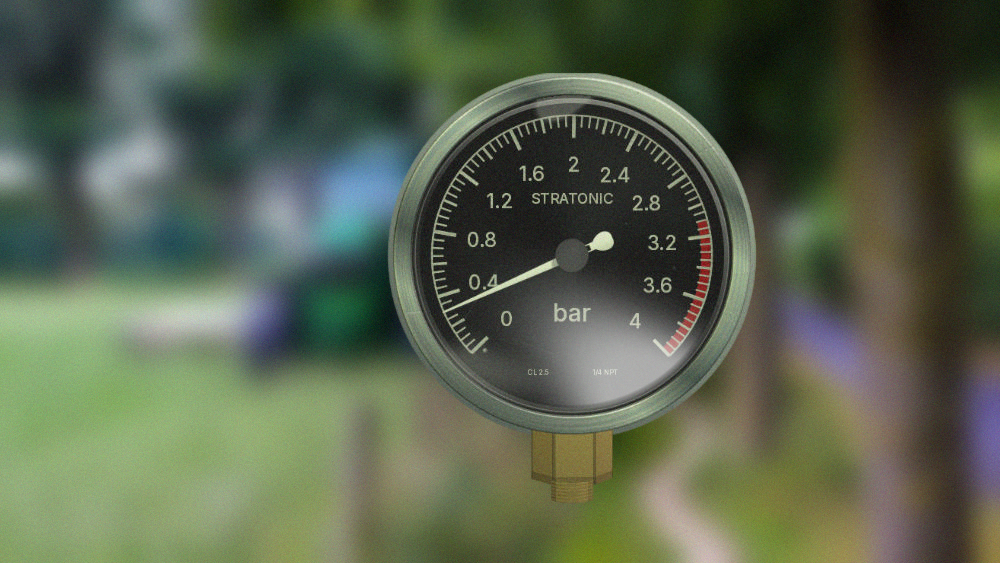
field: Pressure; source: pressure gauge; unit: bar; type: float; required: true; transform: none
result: 0.3 bar
